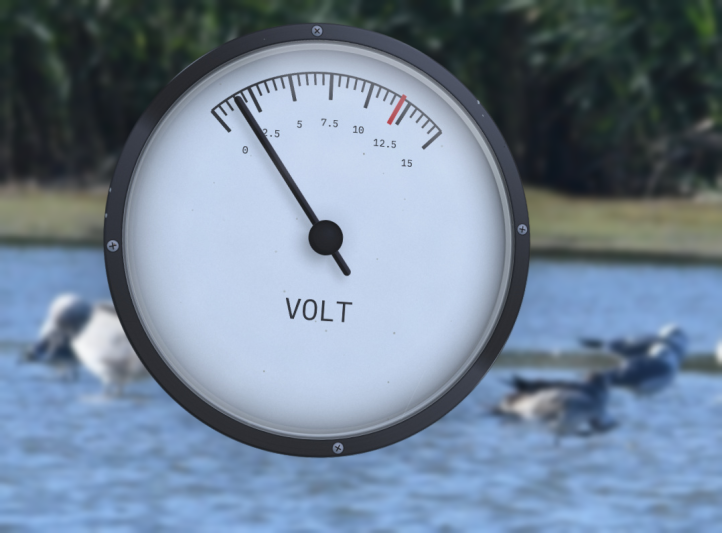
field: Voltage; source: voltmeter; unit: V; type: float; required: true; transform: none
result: 1.5 V
